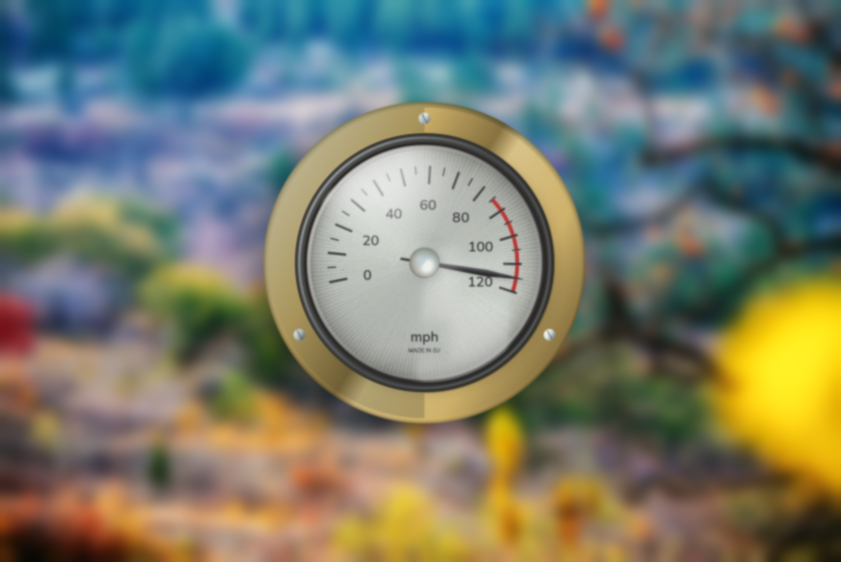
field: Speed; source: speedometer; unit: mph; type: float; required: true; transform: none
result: 115 mph
